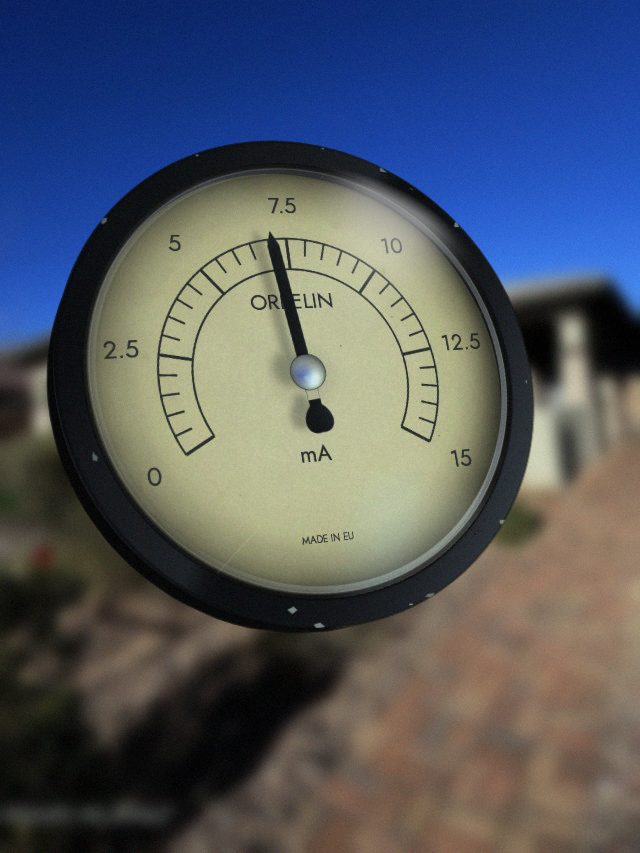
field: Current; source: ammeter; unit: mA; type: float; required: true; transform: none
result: 7 mA
